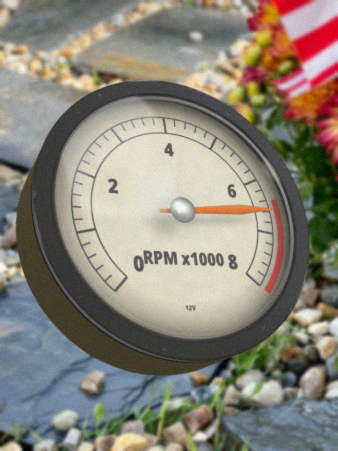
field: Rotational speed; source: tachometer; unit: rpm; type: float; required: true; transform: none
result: 6600 rpm
